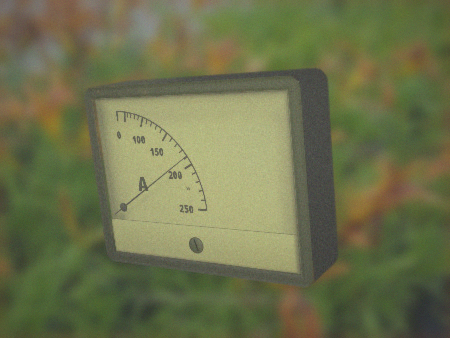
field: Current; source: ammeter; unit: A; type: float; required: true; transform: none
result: 190 A
